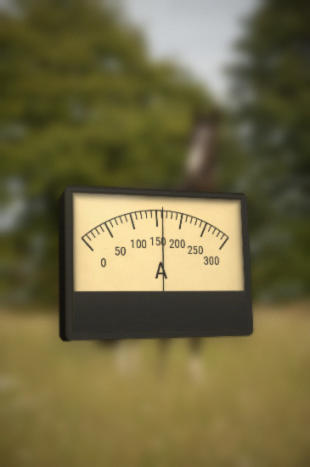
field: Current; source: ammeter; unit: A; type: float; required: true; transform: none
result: 160 A
